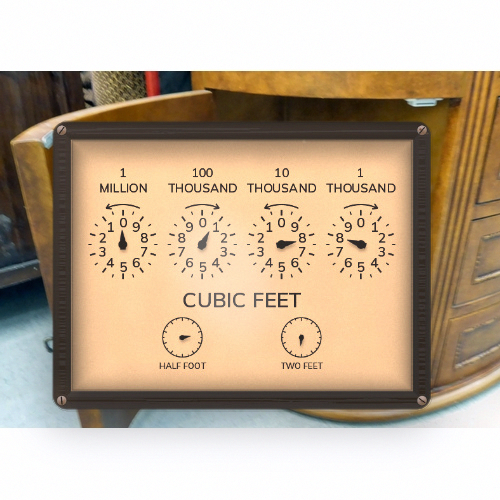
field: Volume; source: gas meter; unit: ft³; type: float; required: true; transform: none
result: 7800 ft³
